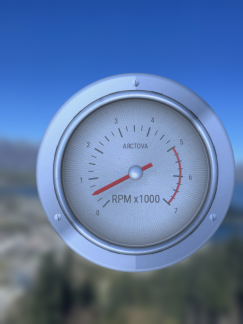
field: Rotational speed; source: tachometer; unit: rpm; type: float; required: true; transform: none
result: 500 rpm
